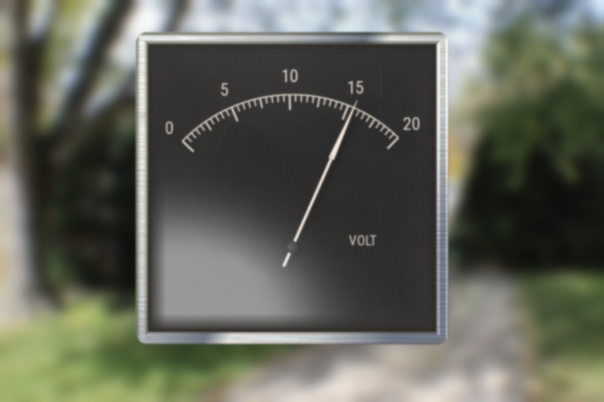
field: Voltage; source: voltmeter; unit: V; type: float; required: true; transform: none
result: 15.5 V
